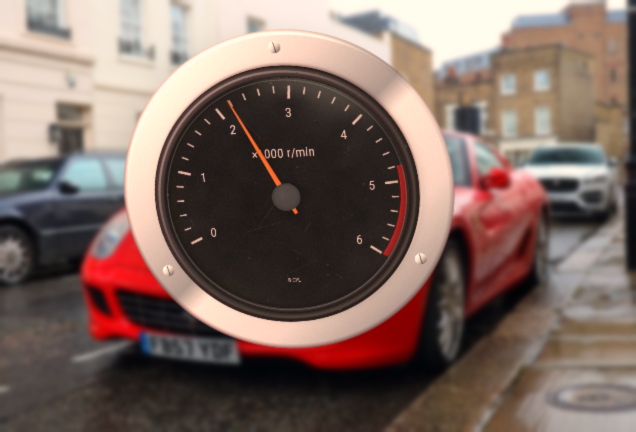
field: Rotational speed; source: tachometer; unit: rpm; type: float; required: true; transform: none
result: 2200 rpm
